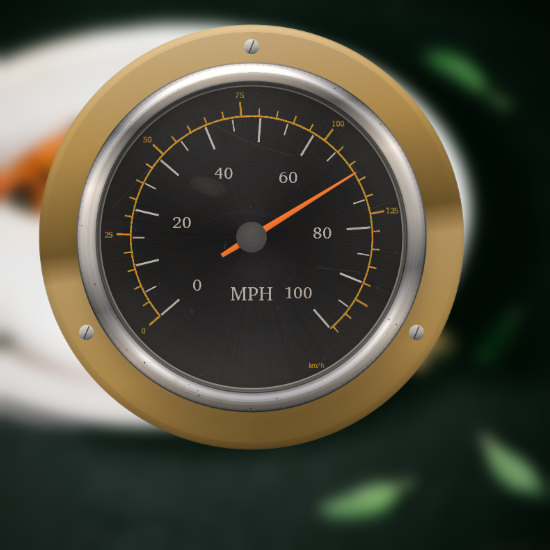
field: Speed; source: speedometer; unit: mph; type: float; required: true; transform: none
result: 70 mph
